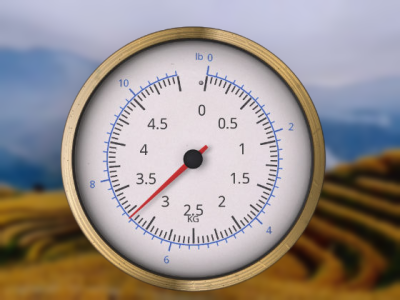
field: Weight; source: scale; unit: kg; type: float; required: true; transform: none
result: 3.2 kg
